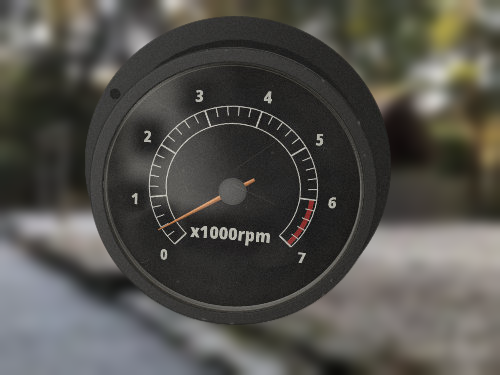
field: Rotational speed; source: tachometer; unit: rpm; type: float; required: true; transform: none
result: 400 rpm
